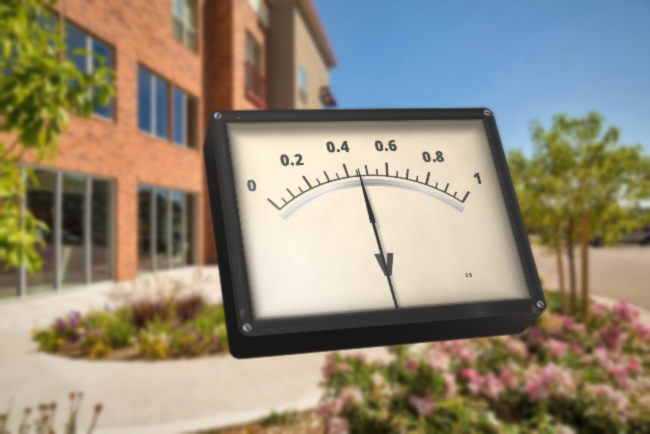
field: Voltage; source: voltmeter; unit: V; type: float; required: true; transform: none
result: 0.45 V
